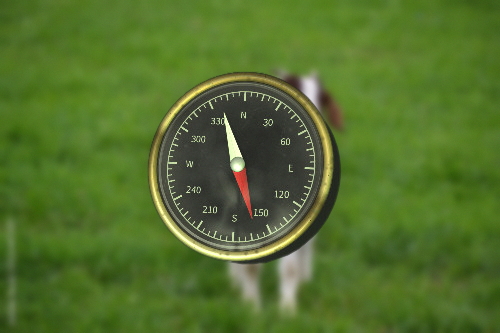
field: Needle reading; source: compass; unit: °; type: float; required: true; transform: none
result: 160 °
